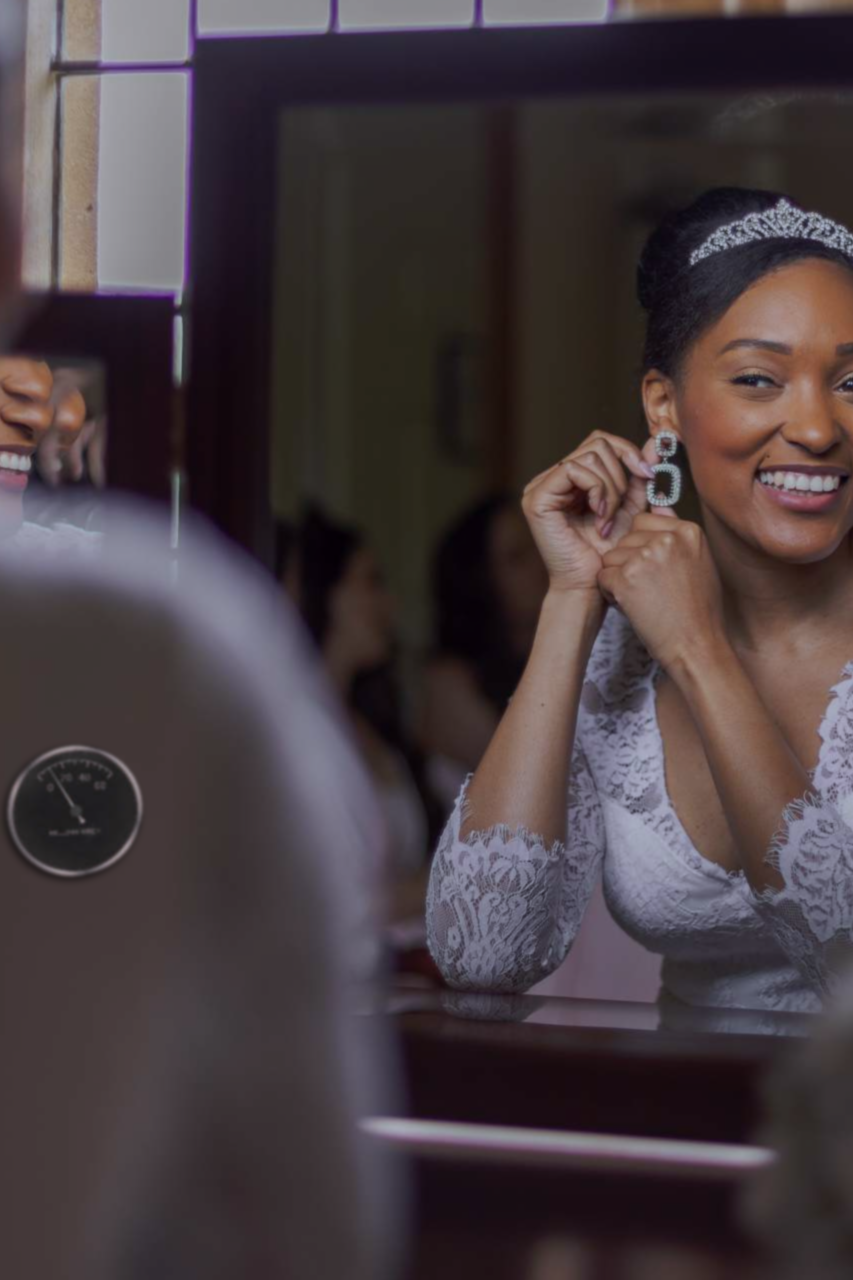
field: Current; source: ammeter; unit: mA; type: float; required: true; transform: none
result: 10 mA
